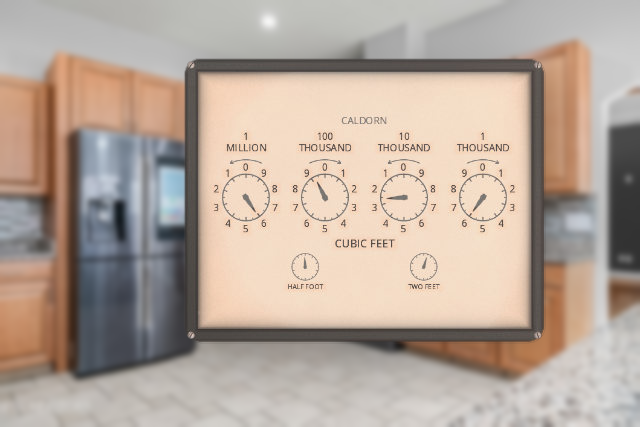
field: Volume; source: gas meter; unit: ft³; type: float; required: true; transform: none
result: 592600 ft³
